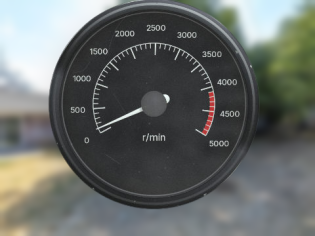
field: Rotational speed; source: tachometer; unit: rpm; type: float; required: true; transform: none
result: 100 rpm
